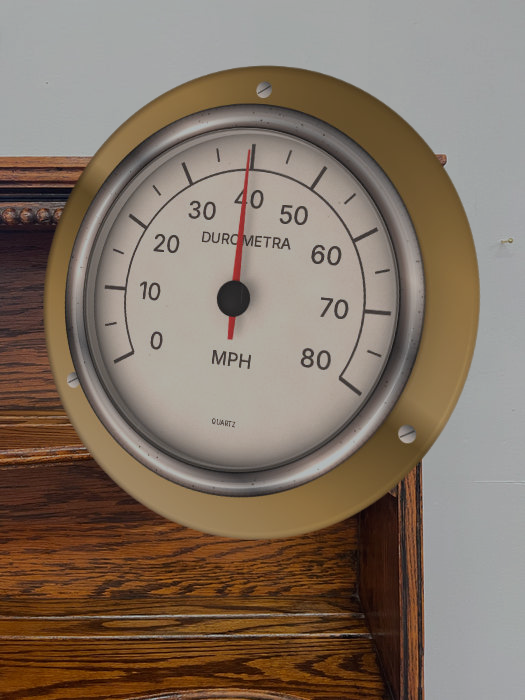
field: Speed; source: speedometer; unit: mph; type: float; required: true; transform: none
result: 40 mph
